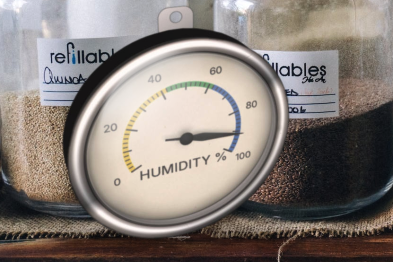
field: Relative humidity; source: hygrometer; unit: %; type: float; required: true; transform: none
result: 90 %
